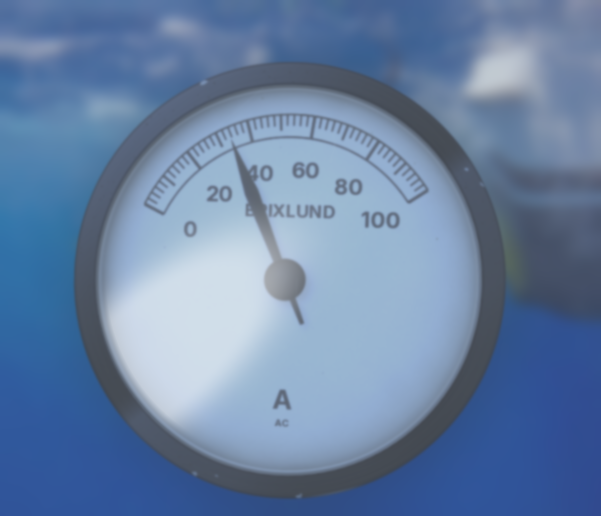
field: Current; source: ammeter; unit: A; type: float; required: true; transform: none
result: 34 A
